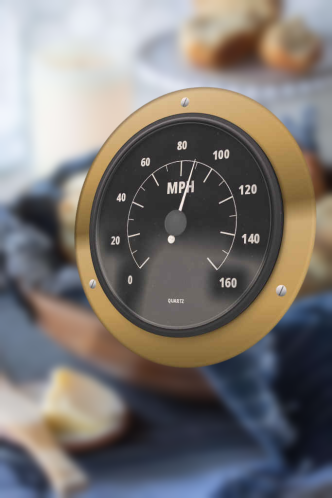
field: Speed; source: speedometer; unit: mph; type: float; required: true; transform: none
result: 90 mph
